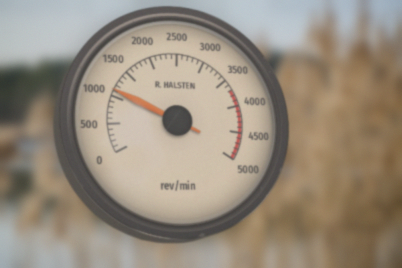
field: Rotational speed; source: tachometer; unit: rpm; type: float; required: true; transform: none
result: 1100 rpm
